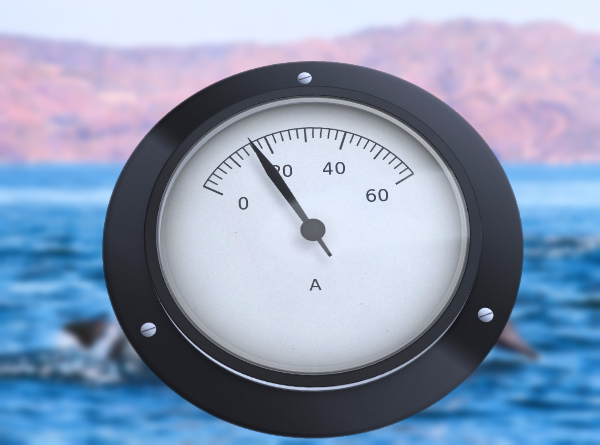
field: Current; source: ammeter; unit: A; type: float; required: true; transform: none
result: 16 A
